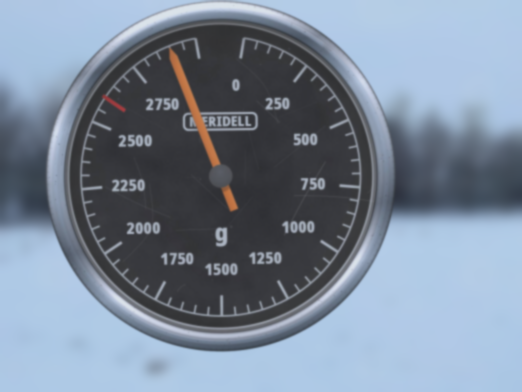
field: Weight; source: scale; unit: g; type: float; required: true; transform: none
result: 2900 g
